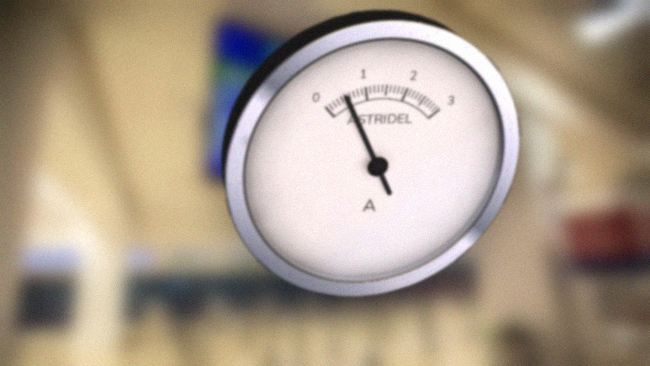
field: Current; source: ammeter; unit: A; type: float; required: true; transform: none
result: 0.5 A
